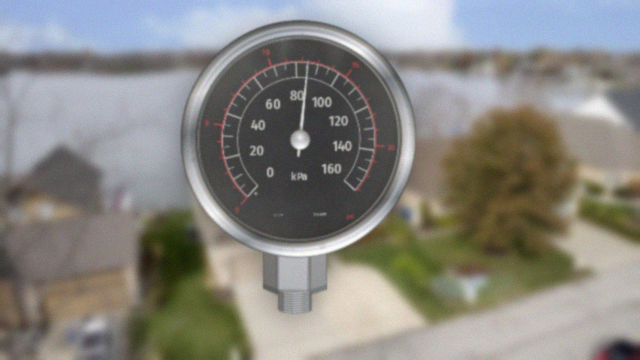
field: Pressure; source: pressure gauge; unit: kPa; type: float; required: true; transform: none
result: 85 kPa
